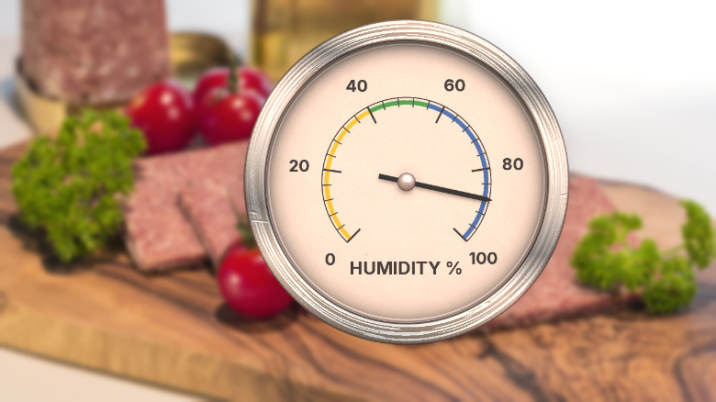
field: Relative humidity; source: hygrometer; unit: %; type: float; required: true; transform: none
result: 88 %
